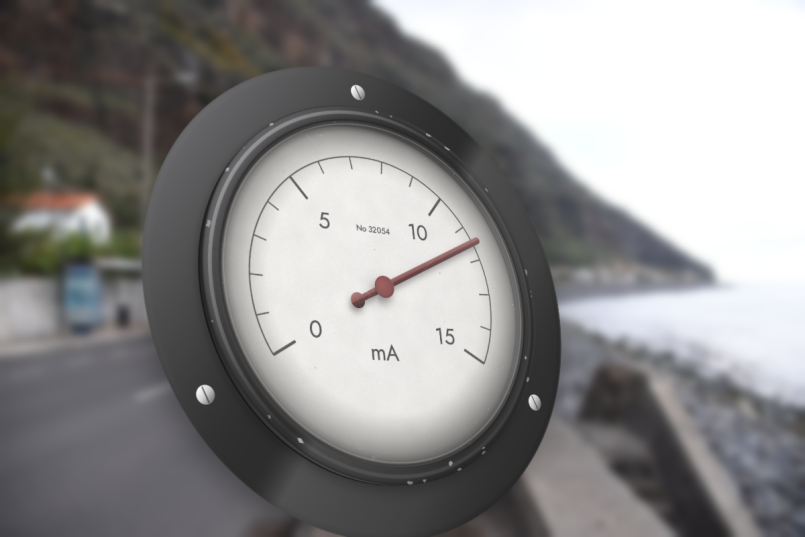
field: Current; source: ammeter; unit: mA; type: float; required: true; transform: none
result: 11.5 mA
